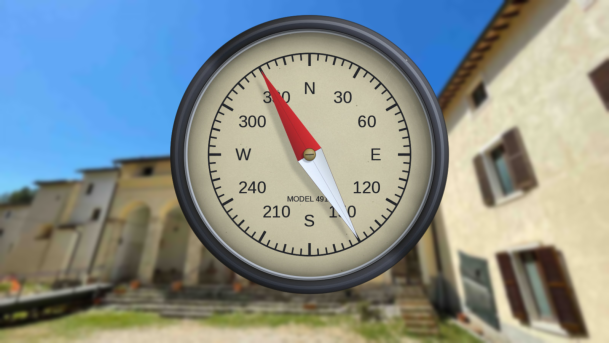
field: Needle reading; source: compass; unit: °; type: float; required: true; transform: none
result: 330 °
